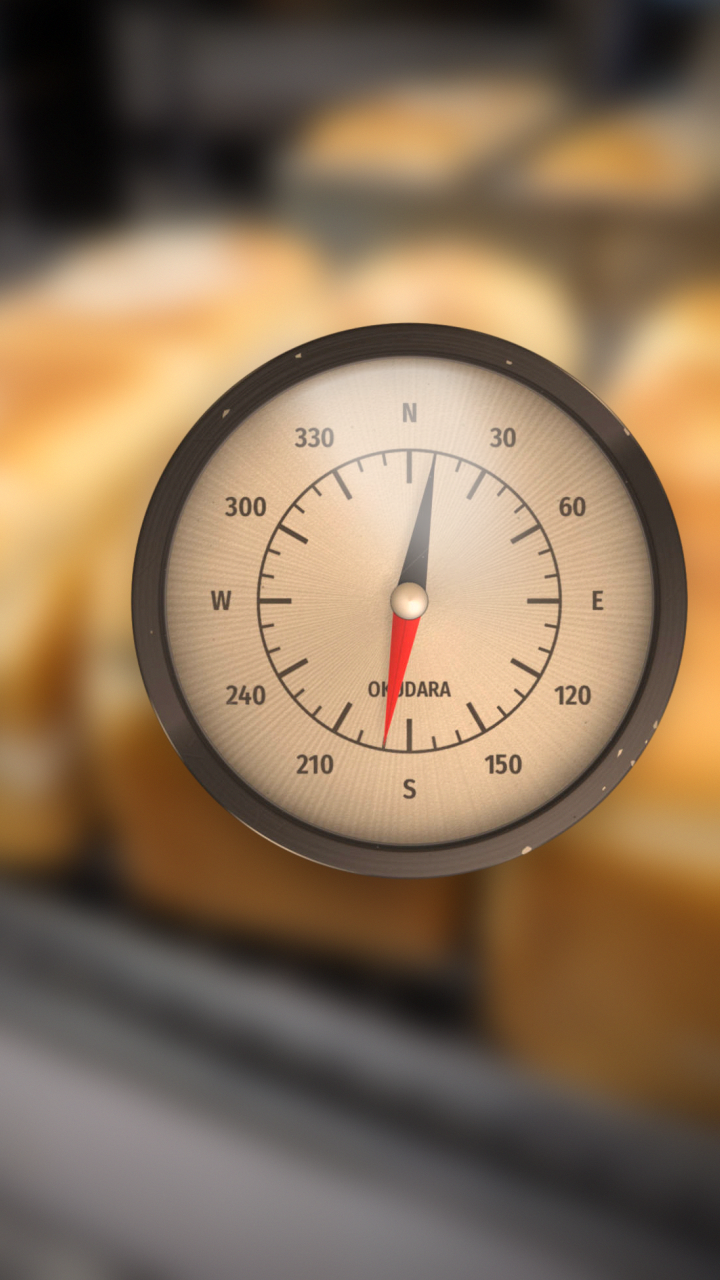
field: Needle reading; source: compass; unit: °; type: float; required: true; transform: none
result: 190 °
